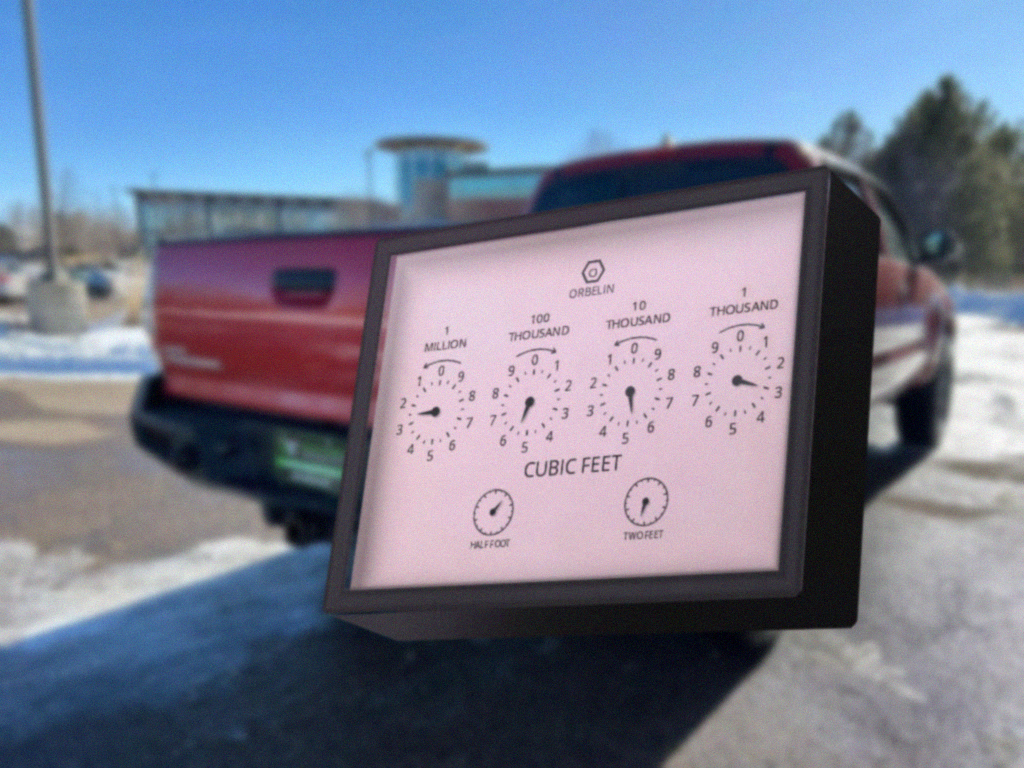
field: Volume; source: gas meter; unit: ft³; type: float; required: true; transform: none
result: 255300 ft³
